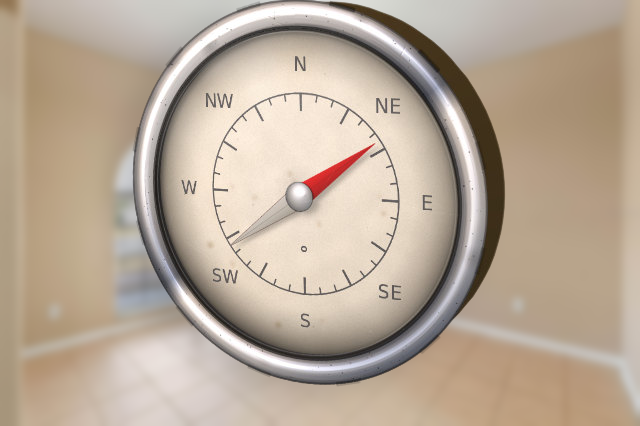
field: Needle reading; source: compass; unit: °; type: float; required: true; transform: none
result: 55 °
